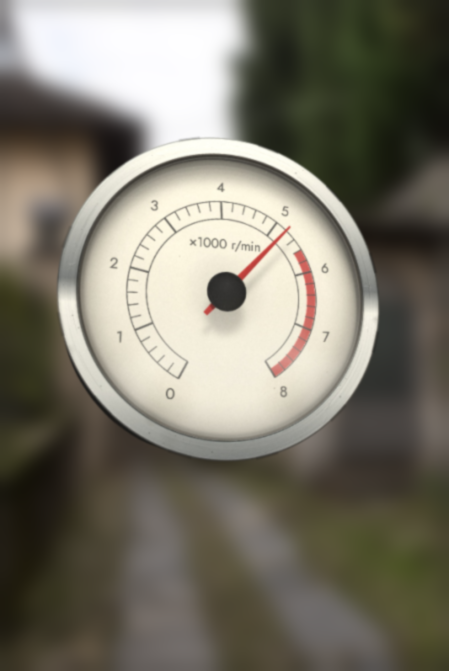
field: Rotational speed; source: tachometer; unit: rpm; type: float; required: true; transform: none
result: 5200 rpm
